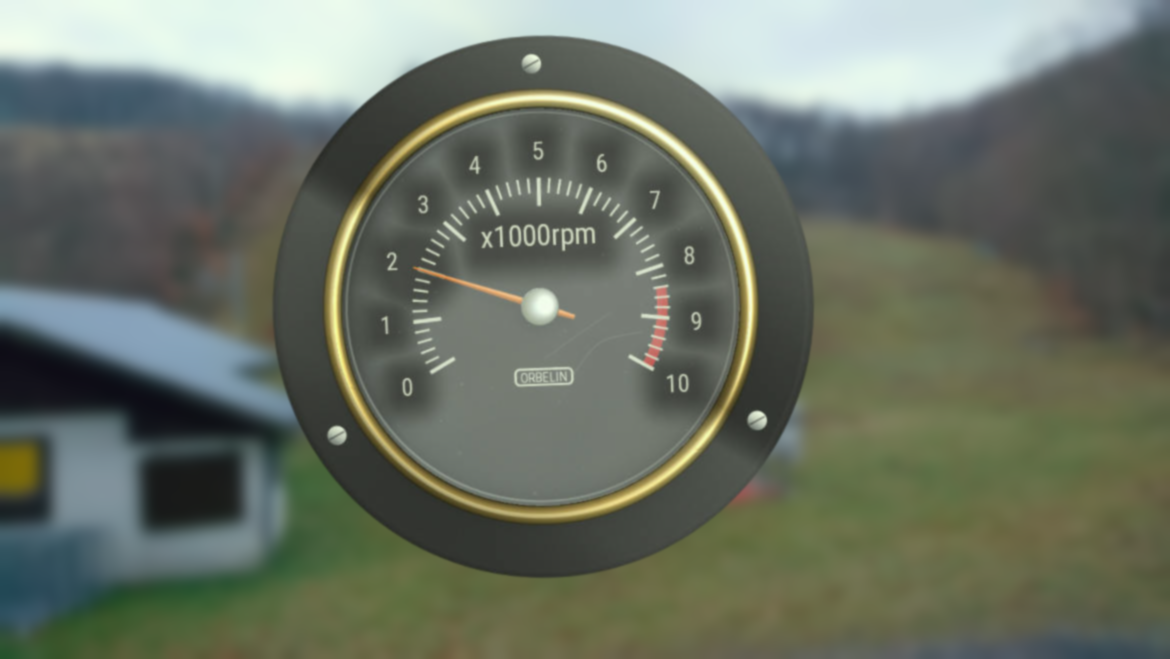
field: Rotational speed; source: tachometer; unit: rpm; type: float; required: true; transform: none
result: 2000 rpm
